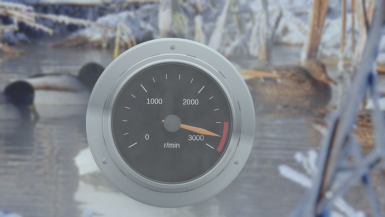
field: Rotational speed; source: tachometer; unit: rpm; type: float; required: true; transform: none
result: 2800 rpm
